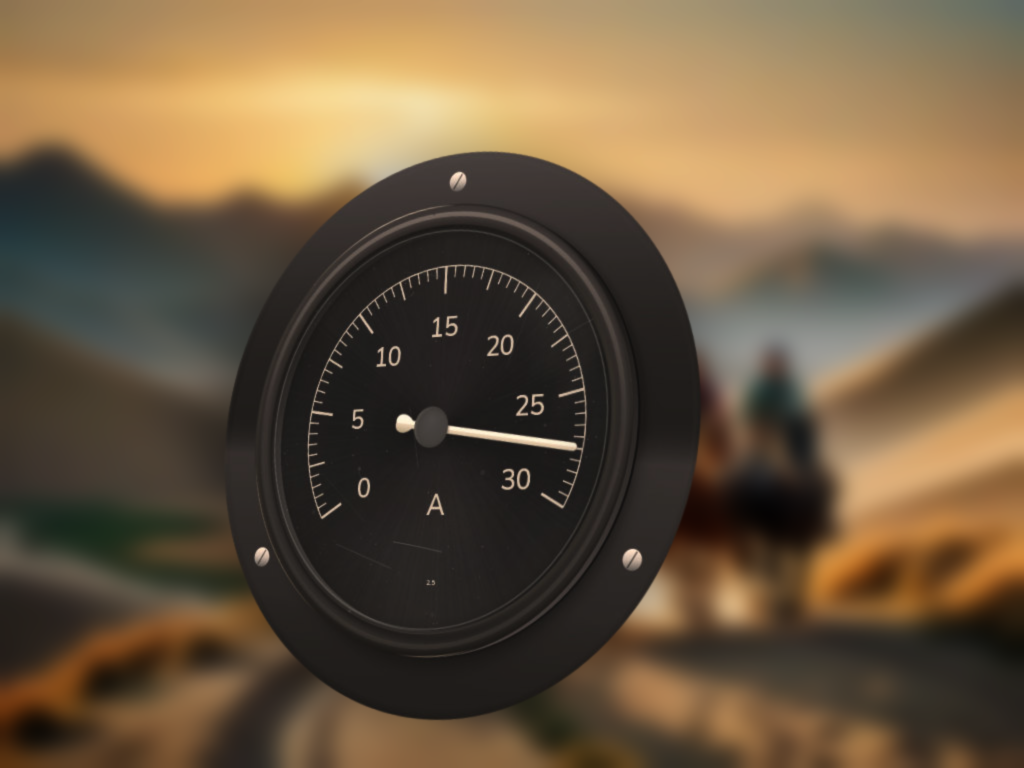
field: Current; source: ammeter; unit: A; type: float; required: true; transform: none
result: 27.5 A
